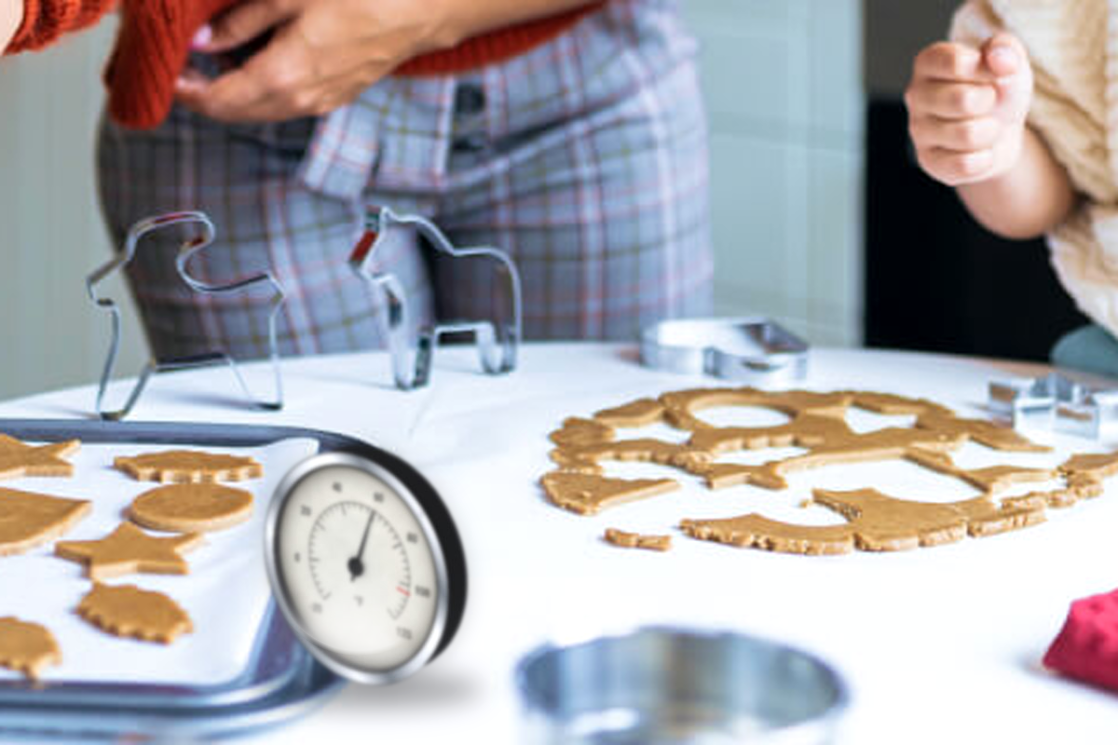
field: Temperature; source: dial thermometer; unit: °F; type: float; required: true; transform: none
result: 60 °F
